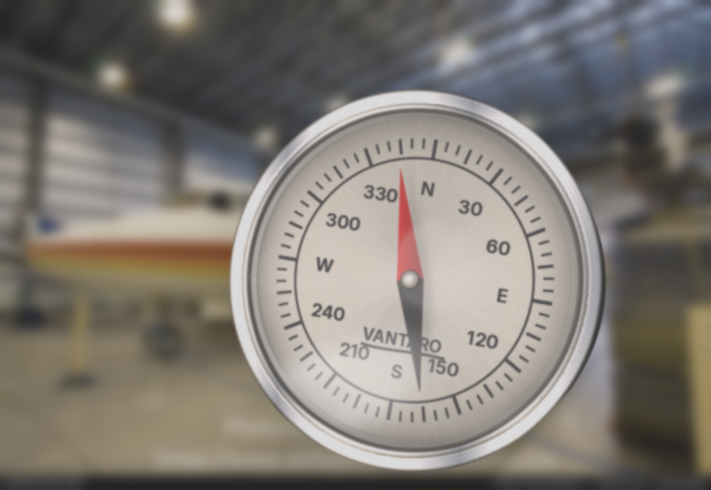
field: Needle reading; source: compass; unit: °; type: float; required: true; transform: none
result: 345 °
